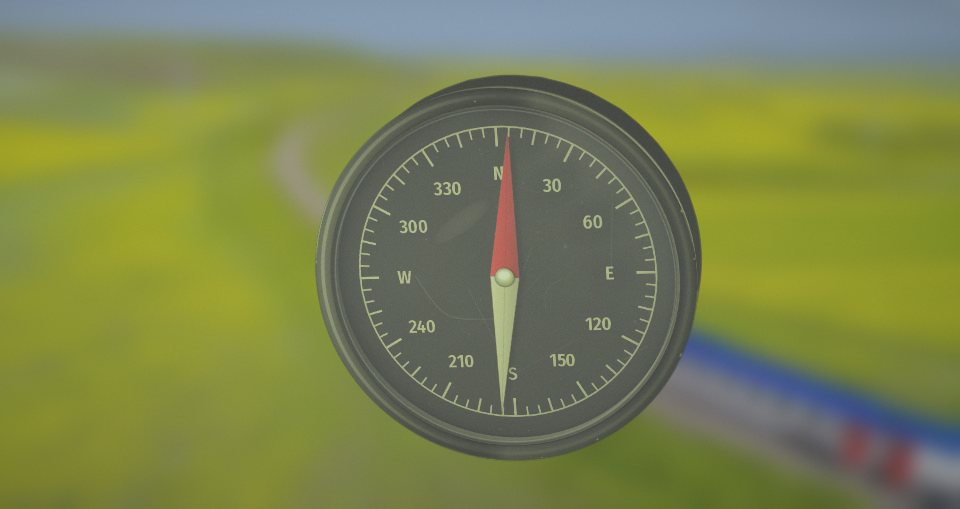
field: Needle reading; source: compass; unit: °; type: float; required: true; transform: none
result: 5 °
